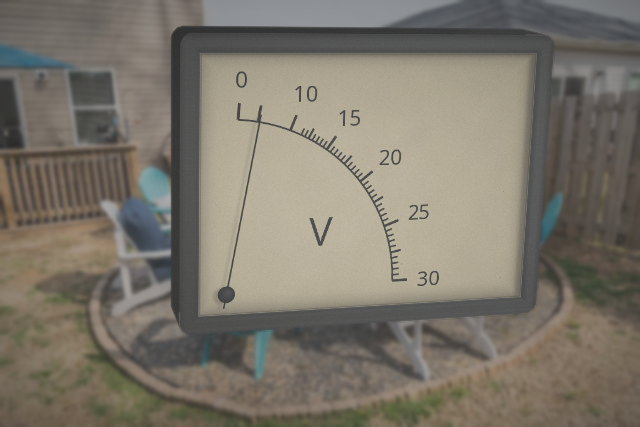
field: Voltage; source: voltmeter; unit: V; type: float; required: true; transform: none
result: 5 V
